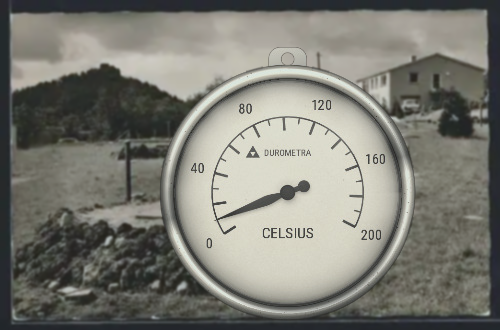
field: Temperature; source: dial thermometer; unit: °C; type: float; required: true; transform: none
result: 10 °C
